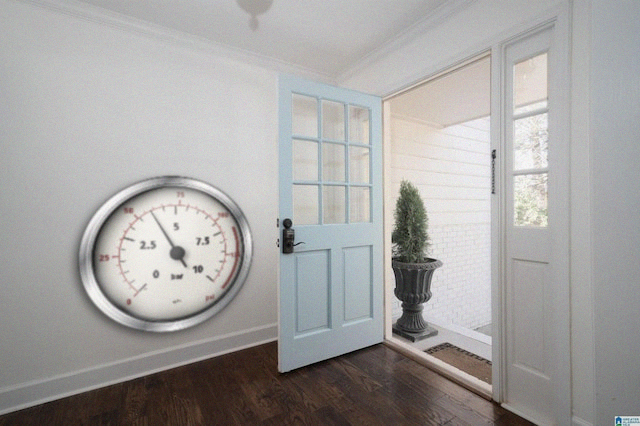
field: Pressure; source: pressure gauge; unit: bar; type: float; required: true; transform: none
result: 4 bar
